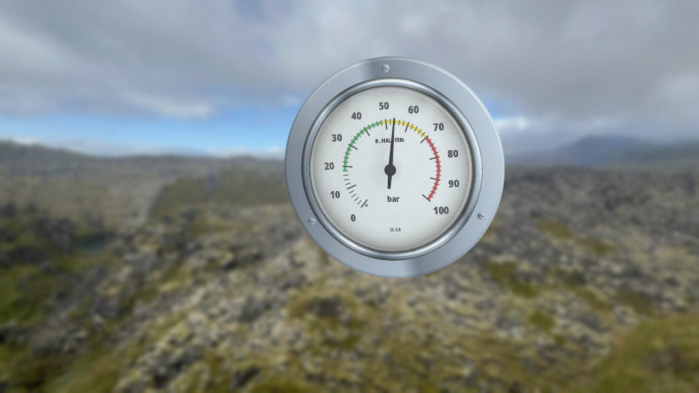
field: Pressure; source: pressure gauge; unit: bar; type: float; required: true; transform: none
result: 54 bar
